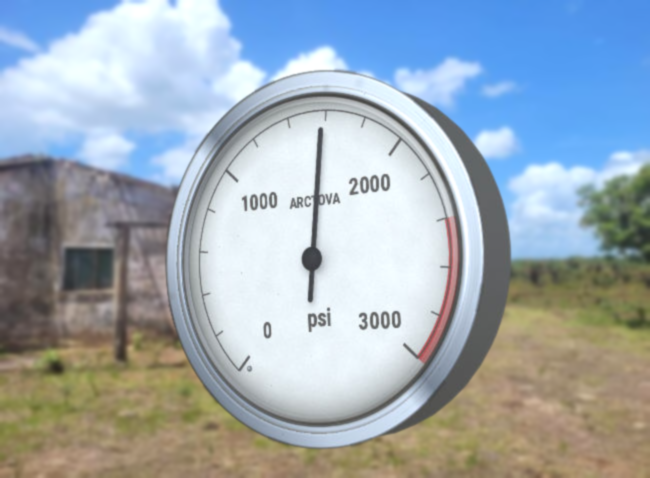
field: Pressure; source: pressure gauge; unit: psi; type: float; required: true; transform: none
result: 1600 psi
